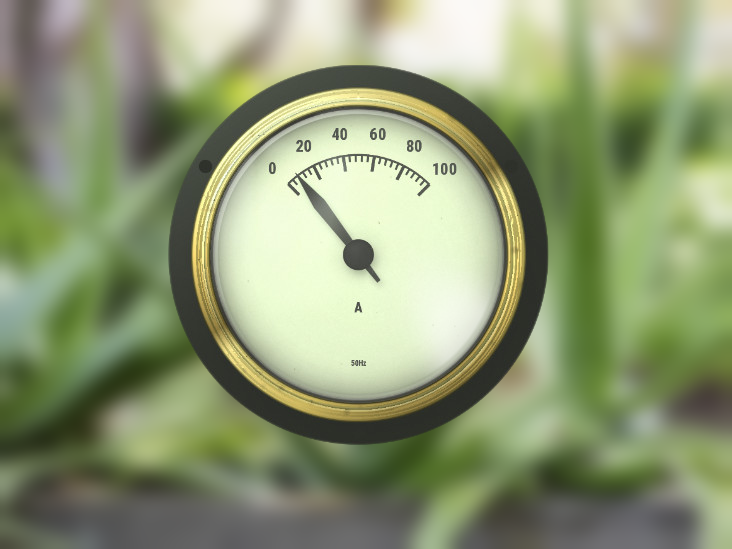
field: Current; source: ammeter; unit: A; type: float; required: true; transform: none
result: 8 A
